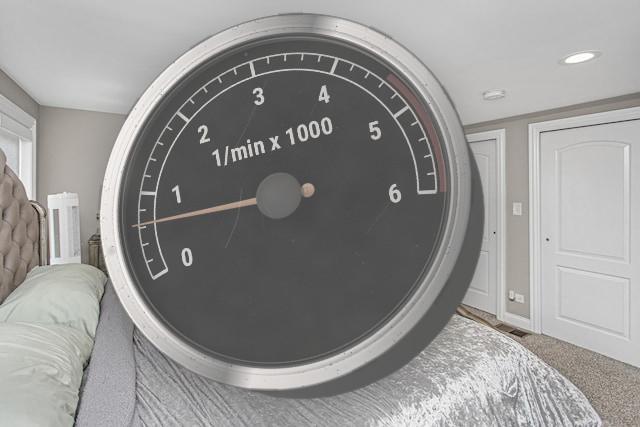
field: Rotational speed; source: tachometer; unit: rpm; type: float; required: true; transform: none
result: 600 rpm
